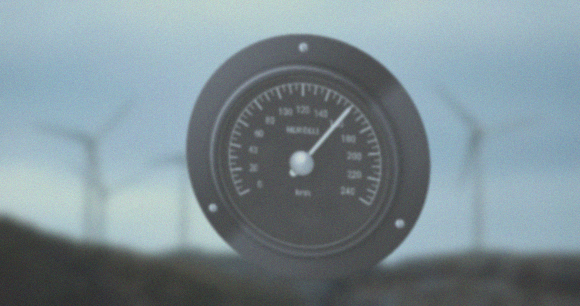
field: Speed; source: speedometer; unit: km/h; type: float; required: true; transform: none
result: 160 km/h
